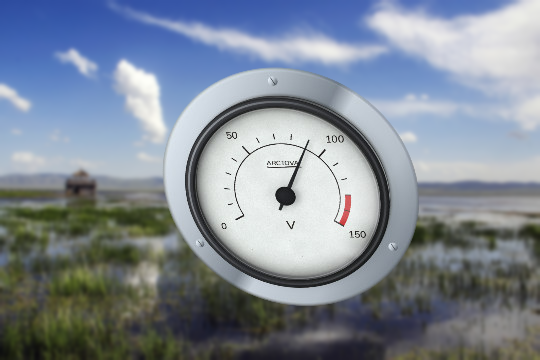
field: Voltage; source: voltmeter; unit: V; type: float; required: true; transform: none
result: 90 V
